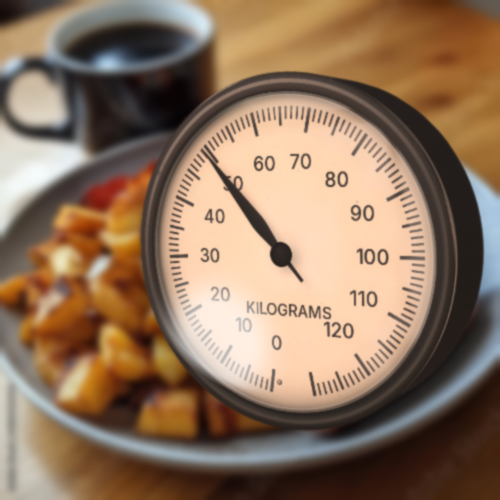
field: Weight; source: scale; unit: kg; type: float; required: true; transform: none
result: 50 kg
